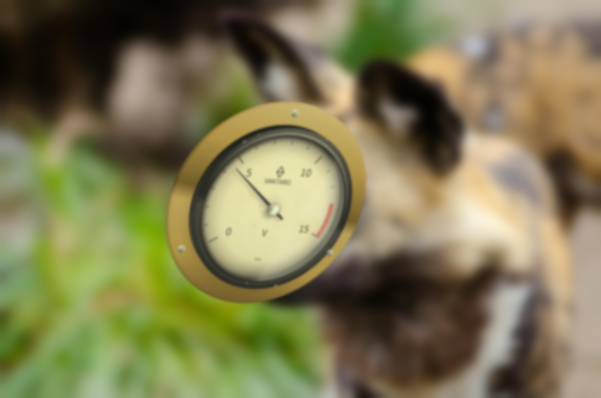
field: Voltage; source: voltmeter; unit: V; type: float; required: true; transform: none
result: 4.5 V
